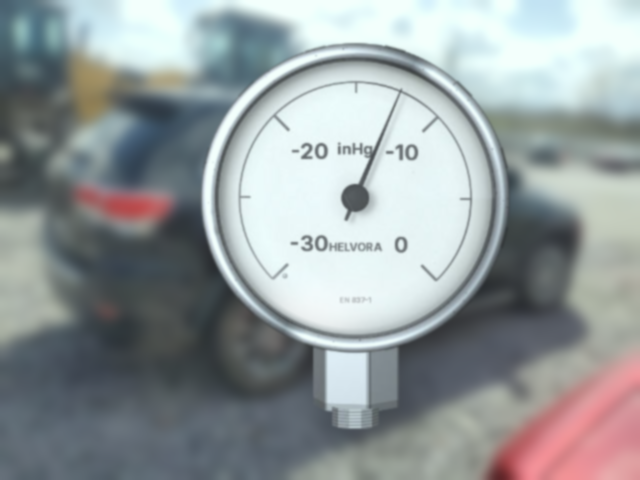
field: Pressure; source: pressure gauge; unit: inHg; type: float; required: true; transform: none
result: -12.5 inHg
